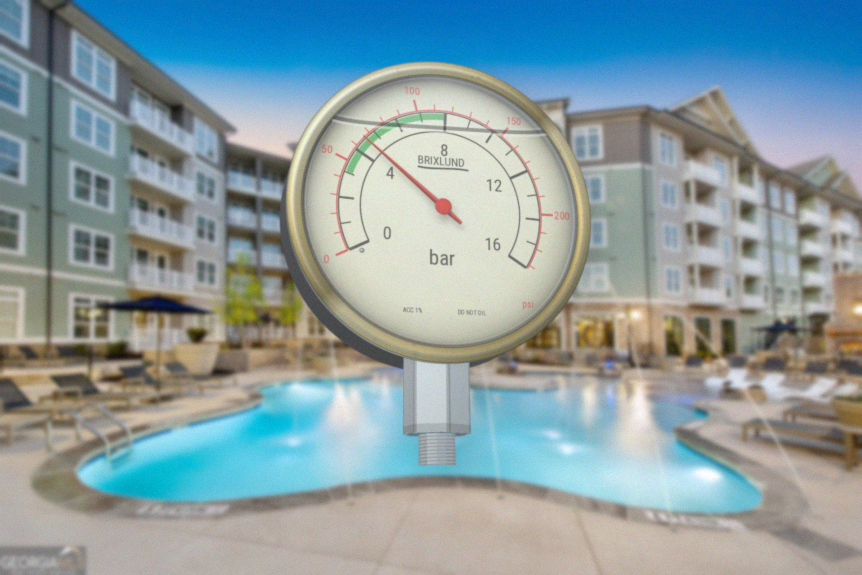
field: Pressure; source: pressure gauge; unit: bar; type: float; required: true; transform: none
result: 4.5 bar
